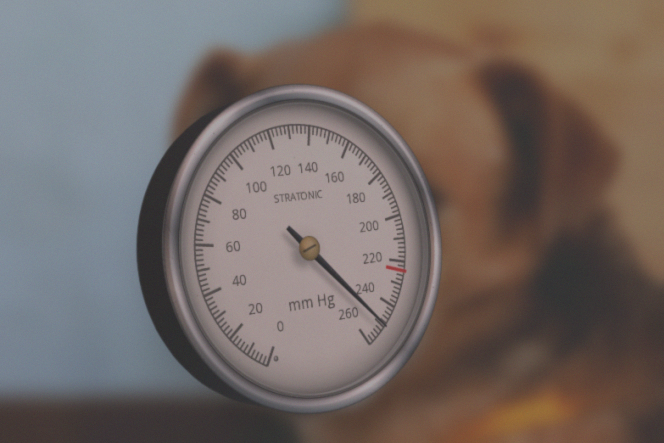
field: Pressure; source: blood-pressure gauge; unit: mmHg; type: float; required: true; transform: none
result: 250 mmHg
